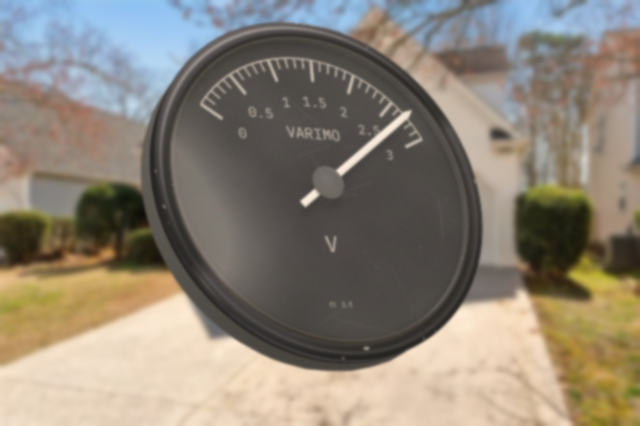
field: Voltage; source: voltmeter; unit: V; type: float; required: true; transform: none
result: 2.7 V
